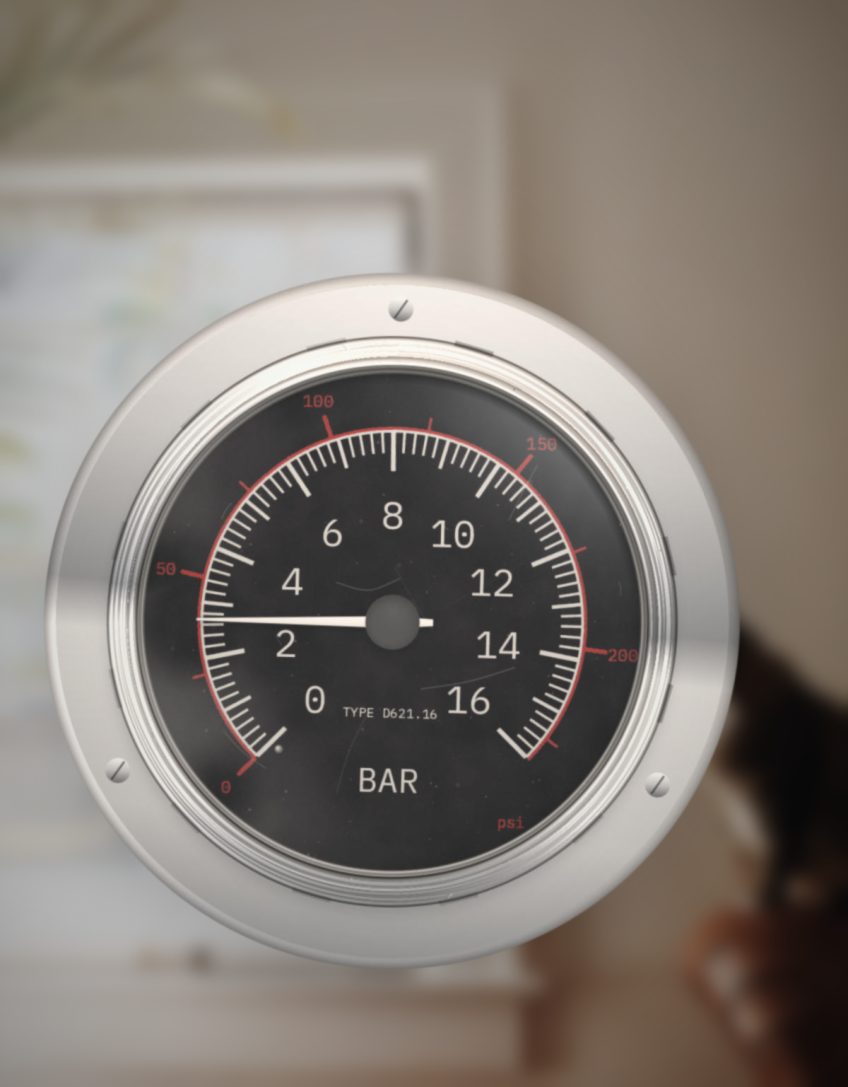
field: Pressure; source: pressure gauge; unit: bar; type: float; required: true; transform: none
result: 2.7 bar
